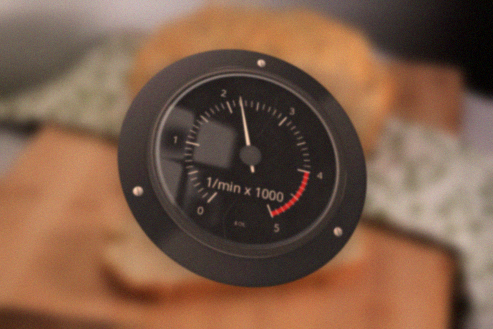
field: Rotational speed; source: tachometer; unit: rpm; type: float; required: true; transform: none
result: 2200 rpm
